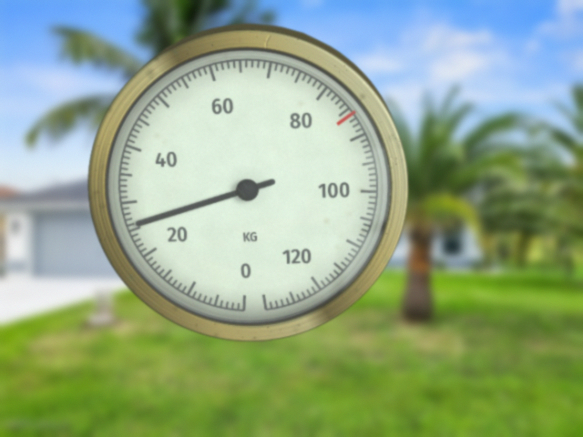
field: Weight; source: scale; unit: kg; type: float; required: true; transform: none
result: 26 kg
